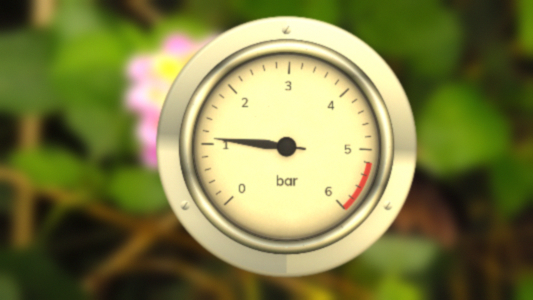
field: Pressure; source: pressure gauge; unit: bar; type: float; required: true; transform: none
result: 1.1 bar
